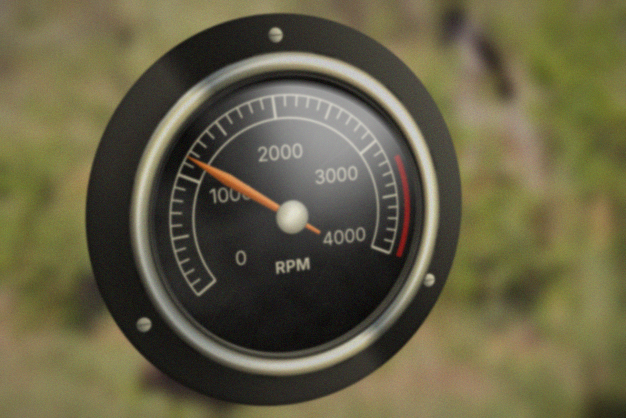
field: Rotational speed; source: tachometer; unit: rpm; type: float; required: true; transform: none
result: 1150 rpm
